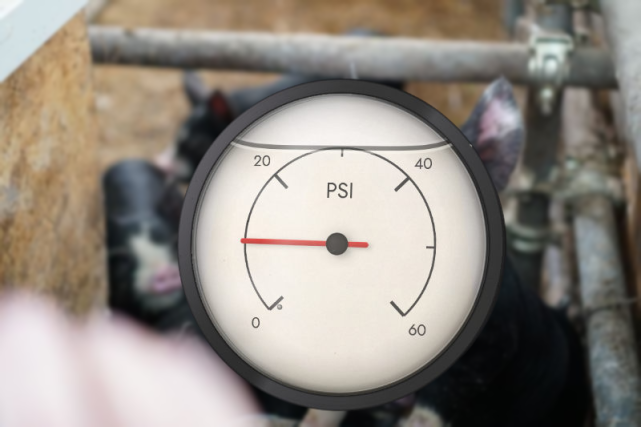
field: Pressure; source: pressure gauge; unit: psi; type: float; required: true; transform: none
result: 10 psi
